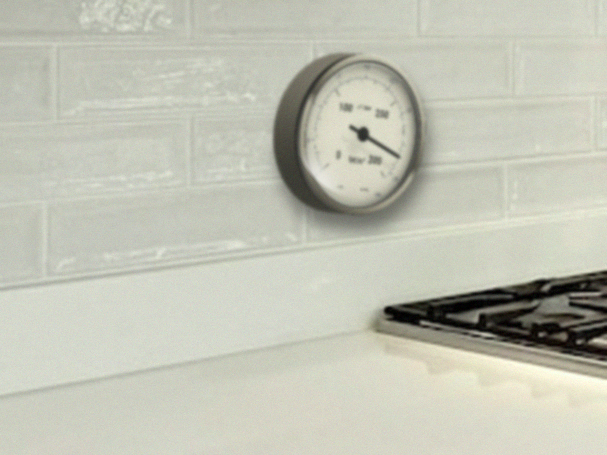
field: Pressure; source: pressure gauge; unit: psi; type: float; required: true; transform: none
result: 270 psi
